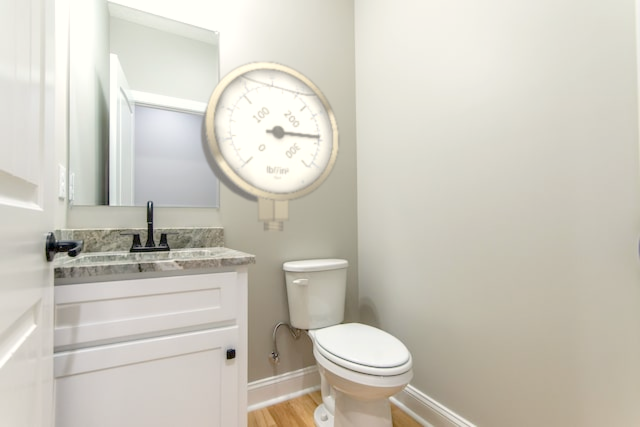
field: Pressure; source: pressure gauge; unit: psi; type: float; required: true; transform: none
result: 250 psi
